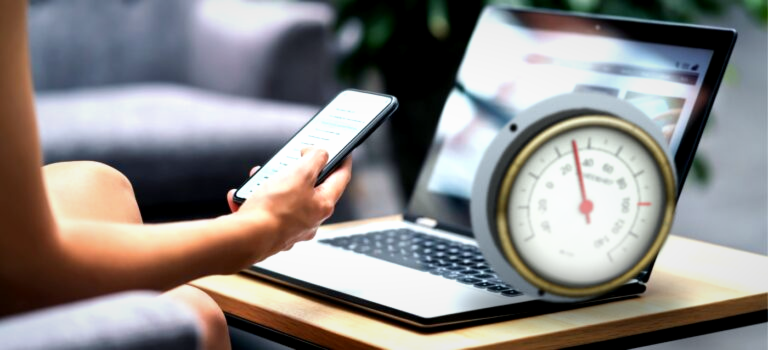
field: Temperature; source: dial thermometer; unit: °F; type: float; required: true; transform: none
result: 30 °F
